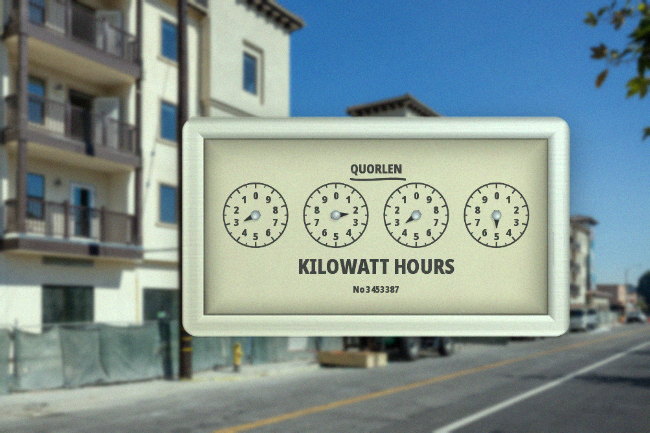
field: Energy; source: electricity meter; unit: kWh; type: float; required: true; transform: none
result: 3235 kWh
